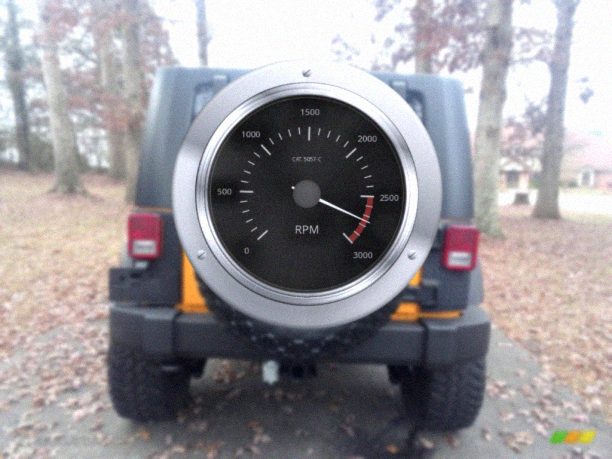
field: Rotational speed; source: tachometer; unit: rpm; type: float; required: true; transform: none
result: 2750 rpm
